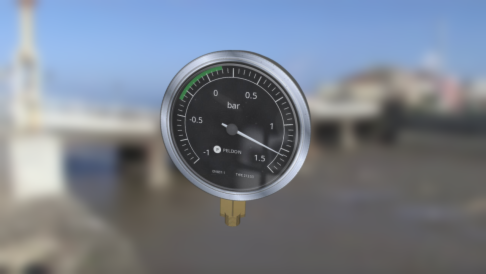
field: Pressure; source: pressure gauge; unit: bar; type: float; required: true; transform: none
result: 1.3 bar
